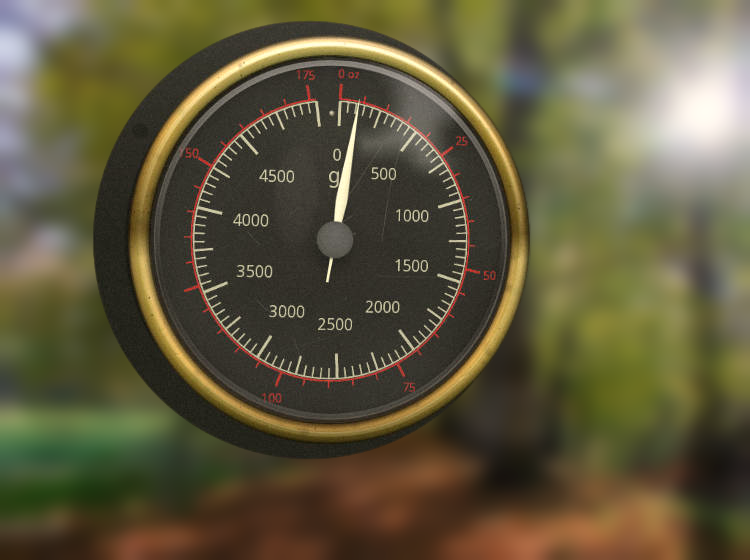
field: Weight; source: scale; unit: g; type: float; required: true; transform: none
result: 100 g
